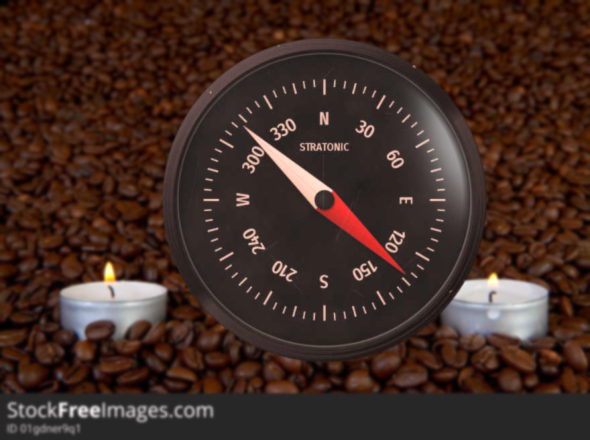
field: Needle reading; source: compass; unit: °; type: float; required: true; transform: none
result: 132.5 °
